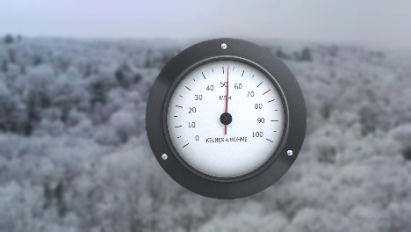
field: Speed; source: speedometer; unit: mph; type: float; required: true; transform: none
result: 52.5 mph
